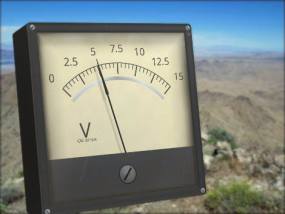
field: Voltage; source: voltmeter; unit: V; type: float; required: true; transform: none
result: 5 V
